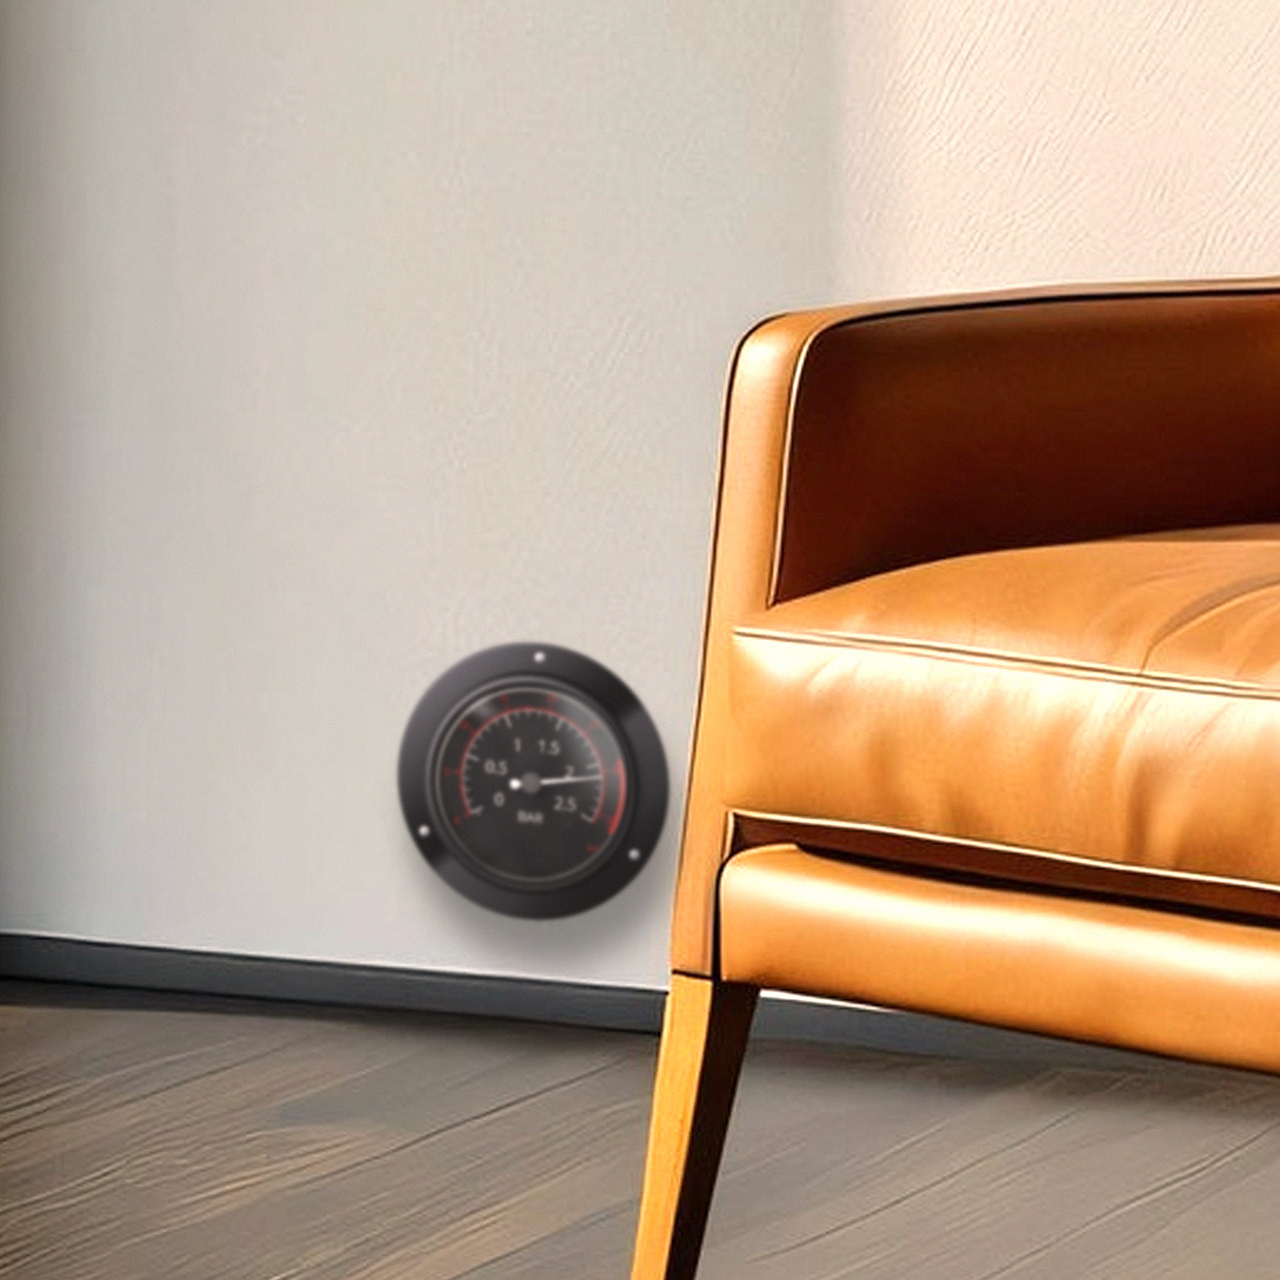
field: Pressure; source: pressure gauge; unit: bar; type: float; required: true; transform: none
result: 2.1 bar
